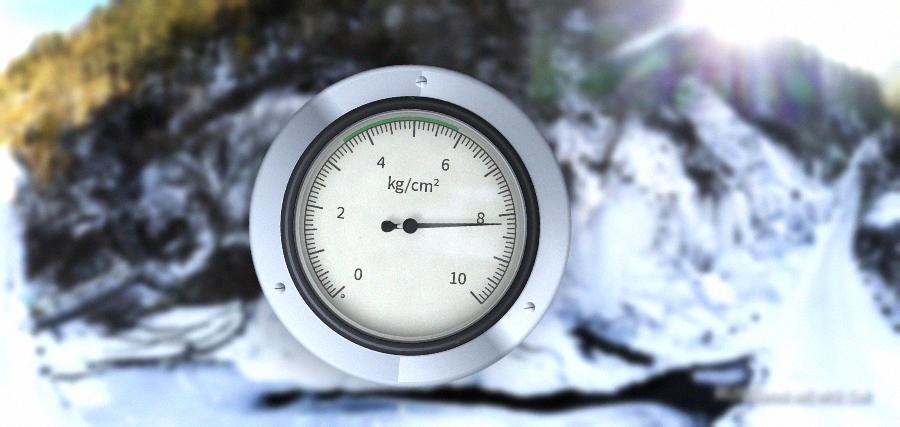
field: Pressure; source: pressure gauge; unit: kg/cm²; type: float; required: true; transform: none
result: 8.2 kg/cm²
